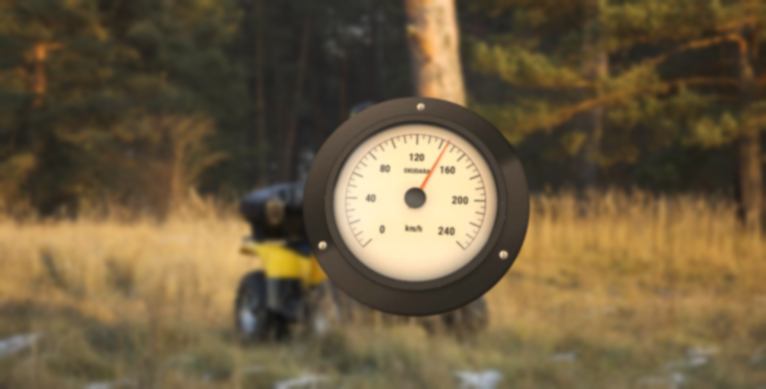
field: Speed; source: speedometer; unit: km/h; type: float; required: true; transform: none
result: 145 km/h
